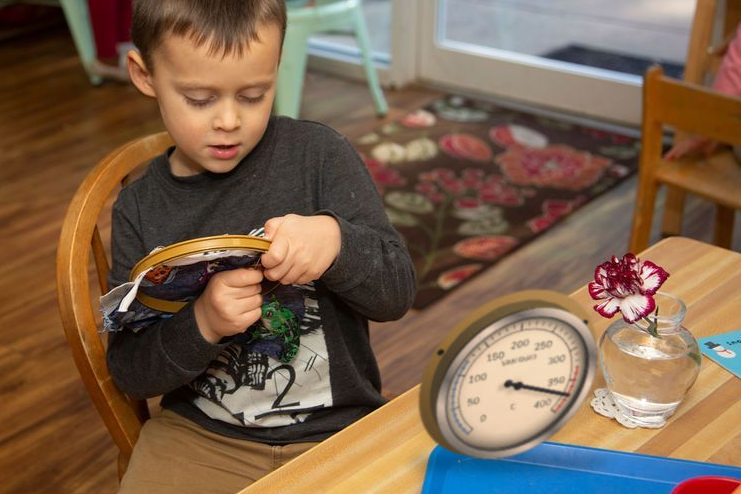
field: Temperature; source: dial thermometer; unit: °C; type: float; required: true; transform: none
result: 370 °C
